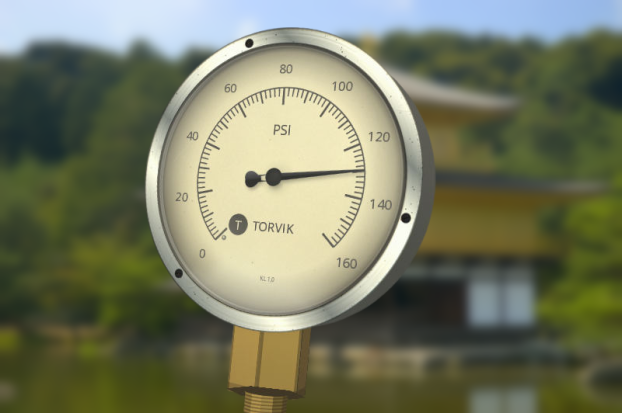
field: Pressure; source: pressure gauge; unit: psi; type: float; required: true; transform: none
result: 130 psi
